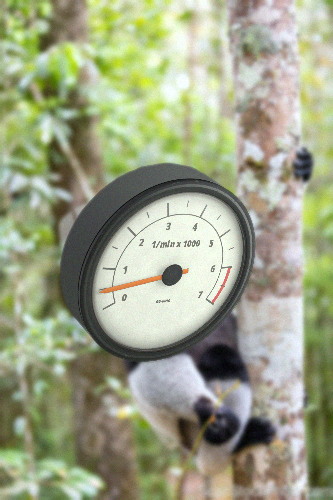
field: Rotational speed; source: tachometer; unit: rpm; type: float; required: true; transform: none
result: 500 rpm
